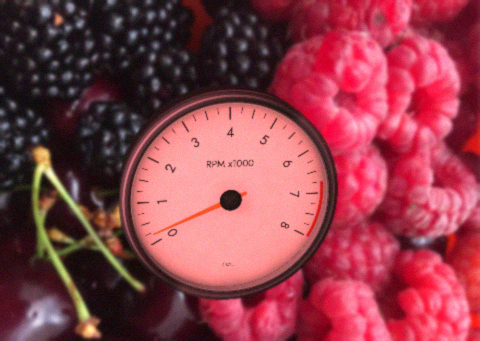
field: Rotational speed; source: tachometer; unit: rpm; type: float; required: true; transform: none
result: 250 rpm
